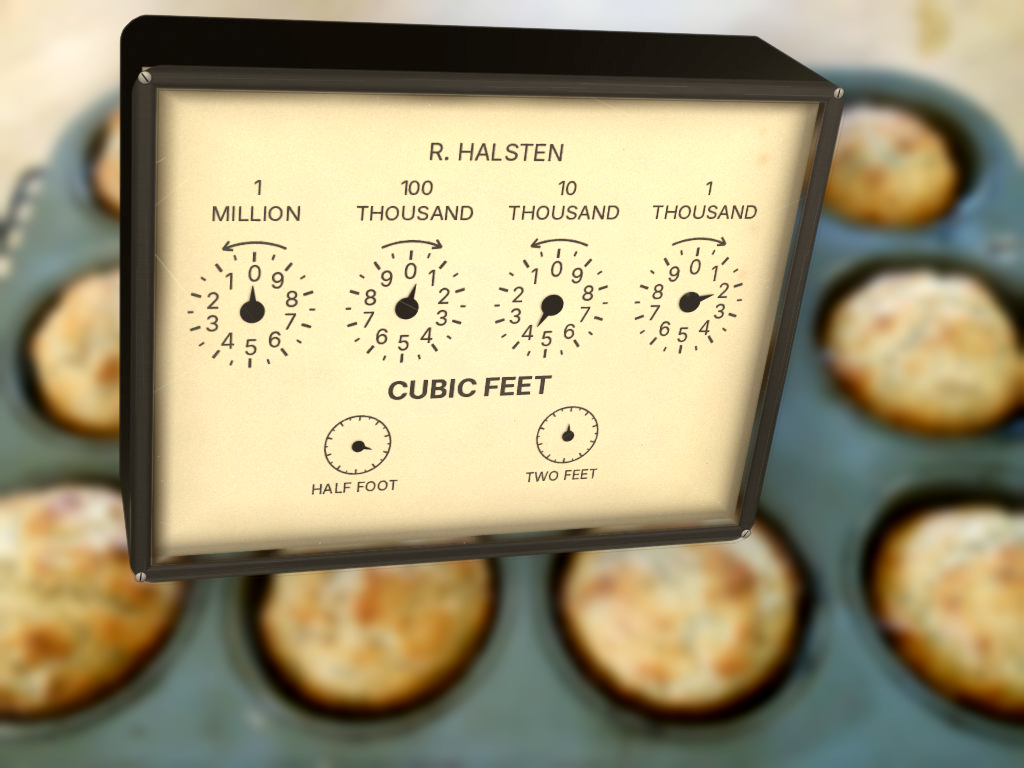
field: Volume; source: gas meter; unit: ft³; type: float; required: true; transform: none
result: 4200 ft³
